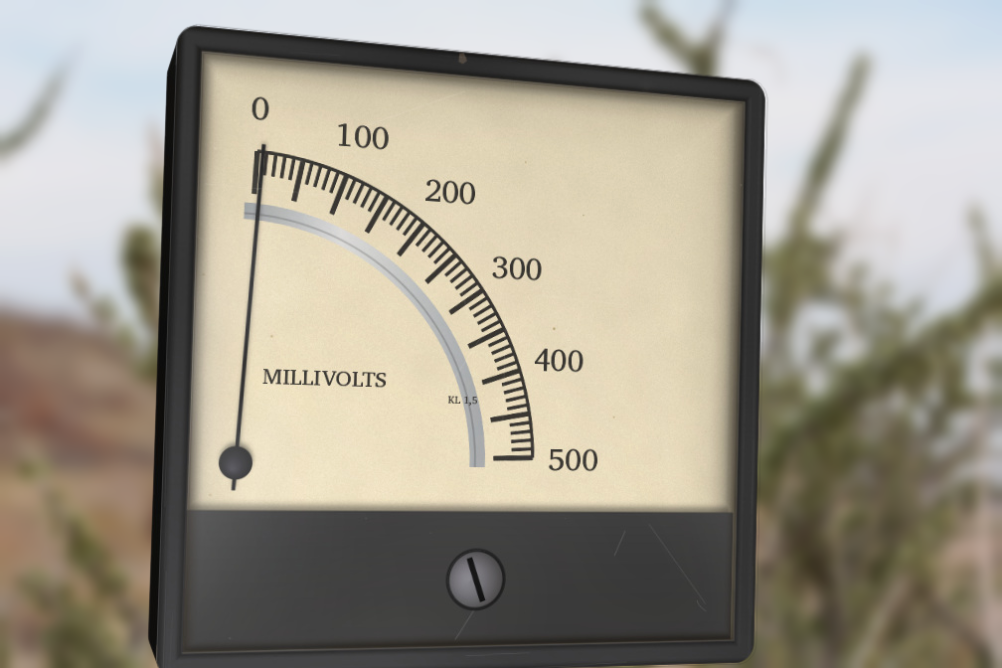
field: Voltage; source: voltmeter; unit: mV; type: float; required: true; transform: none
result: 5 mV
